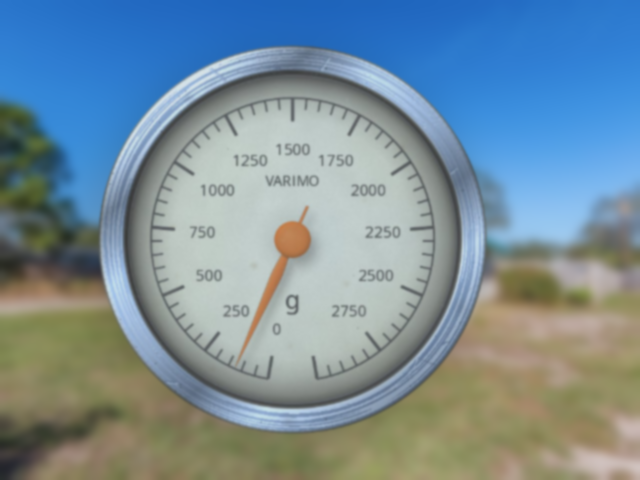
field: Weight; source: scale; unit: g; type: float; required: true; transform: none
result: 125 g
